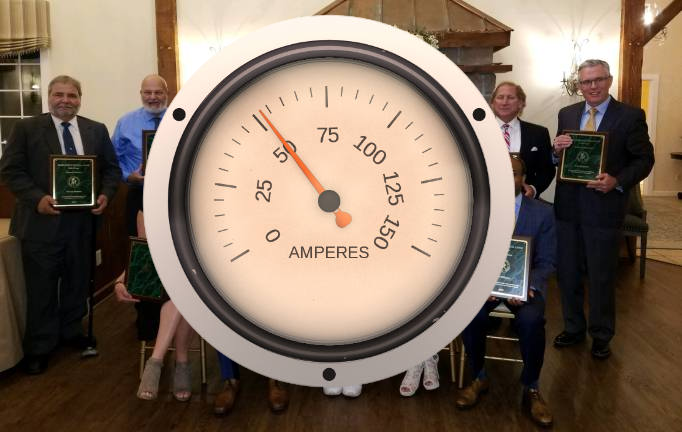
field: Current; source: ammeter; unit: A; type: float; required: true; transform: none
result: 52.5 A
